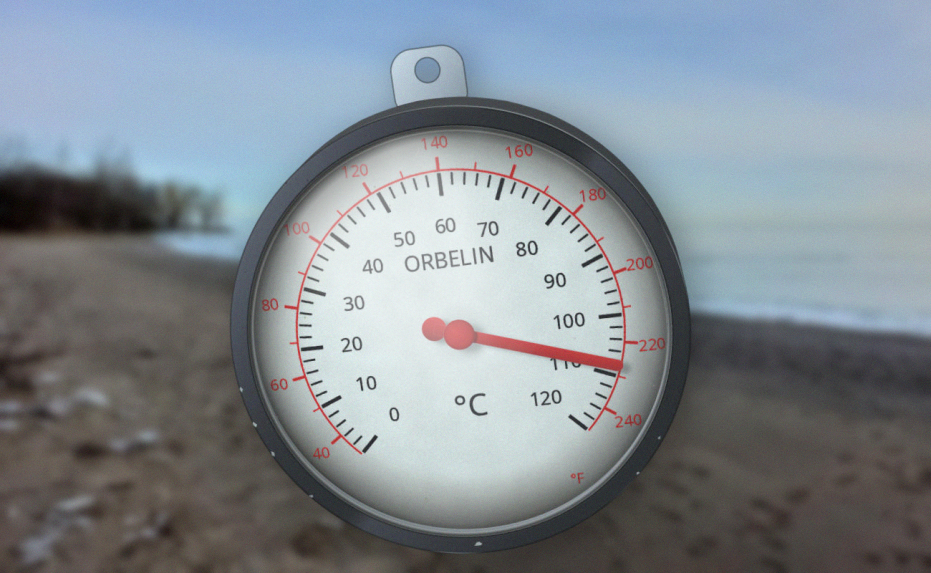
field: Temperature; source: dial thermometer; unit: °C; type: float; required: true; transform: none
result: 108 °C
